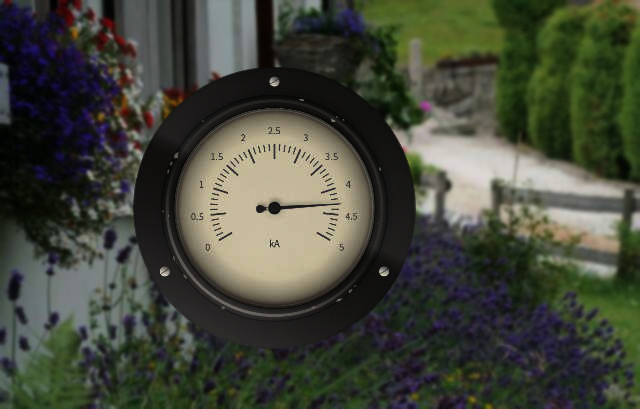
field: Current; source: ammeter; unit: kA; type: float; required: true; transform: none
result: 4.3 kA
